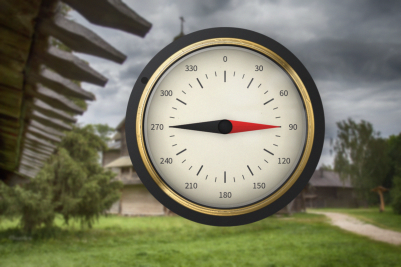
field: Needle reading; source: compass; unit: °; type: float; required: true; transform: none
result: 90 °
